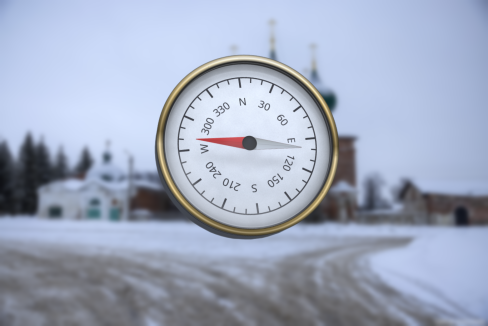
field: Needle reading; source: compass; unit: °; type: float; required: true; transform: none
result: 280 °
